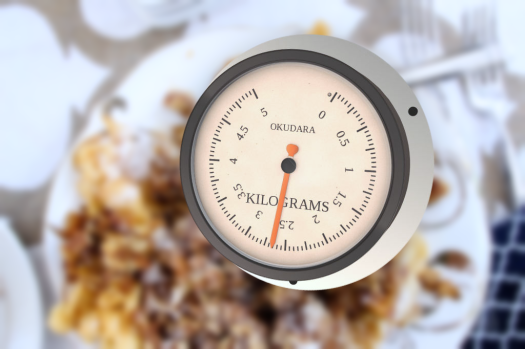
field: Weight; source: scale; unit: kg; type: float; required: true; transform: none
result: 2.65 kg
